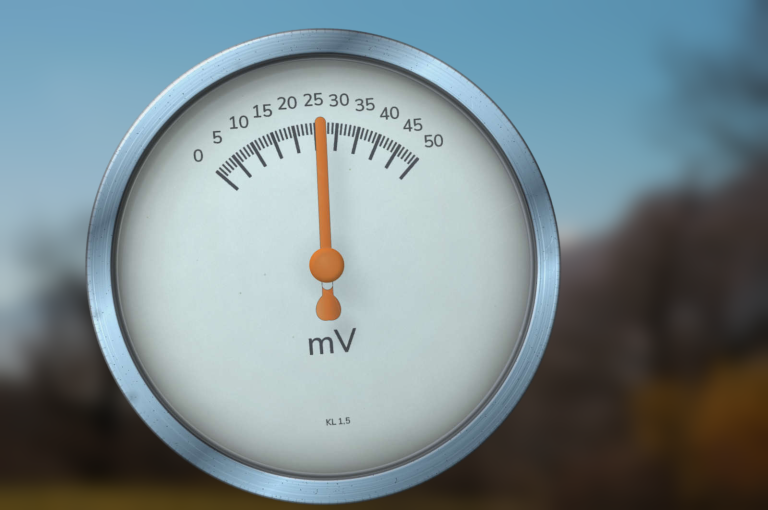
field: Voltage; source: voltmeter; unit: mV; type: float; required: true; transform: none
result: 26 mV
